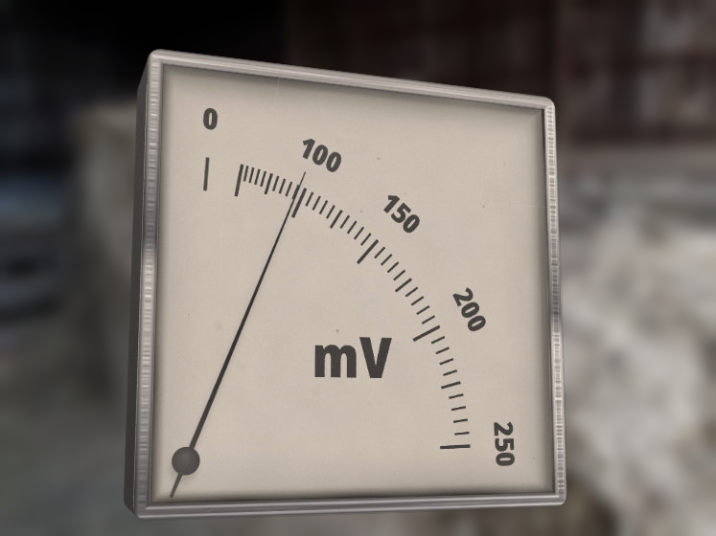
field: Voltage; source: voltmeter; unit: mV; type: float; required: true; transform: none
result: 95 mV
